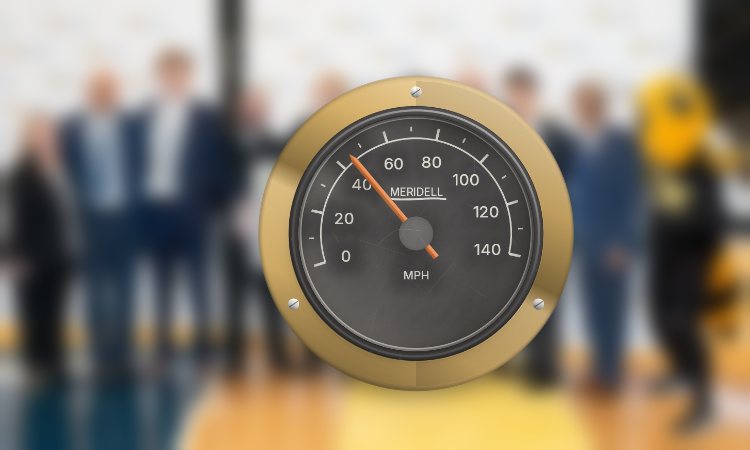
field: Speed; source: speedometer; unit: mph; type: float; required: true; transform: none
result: 45 mph
